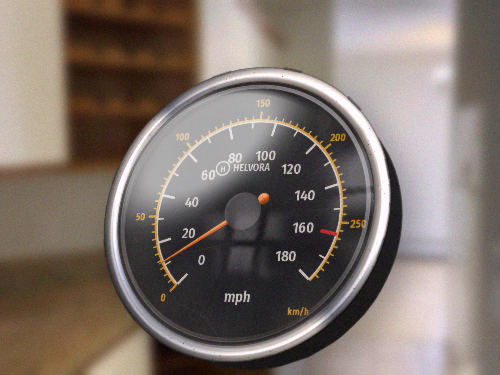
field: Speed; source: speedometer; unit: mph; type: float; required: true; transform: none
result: 10 mph
